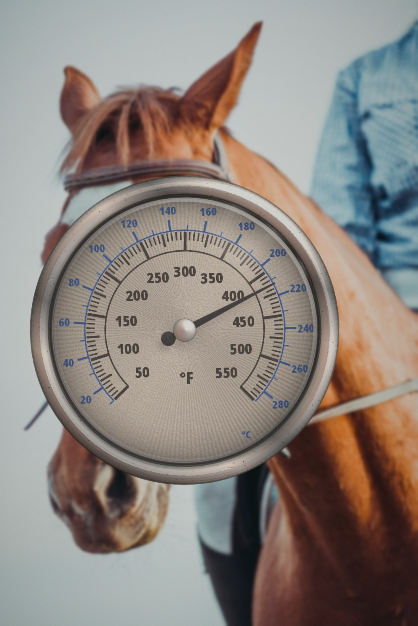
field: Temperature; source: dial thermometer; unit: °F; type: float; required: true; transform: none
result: 415 °F
